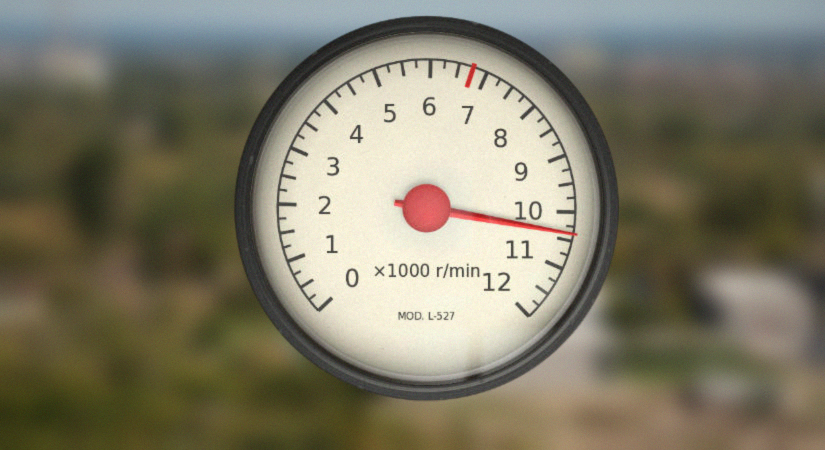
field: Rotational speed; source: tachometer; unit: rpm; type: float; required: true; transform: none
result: 10375 rpm
